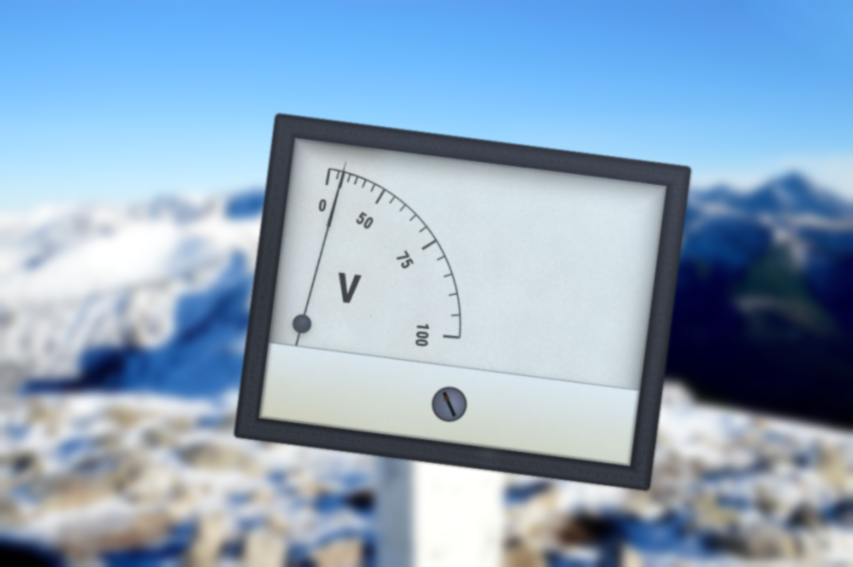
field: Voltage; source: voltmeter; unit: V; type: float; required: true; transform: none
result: 25 V
